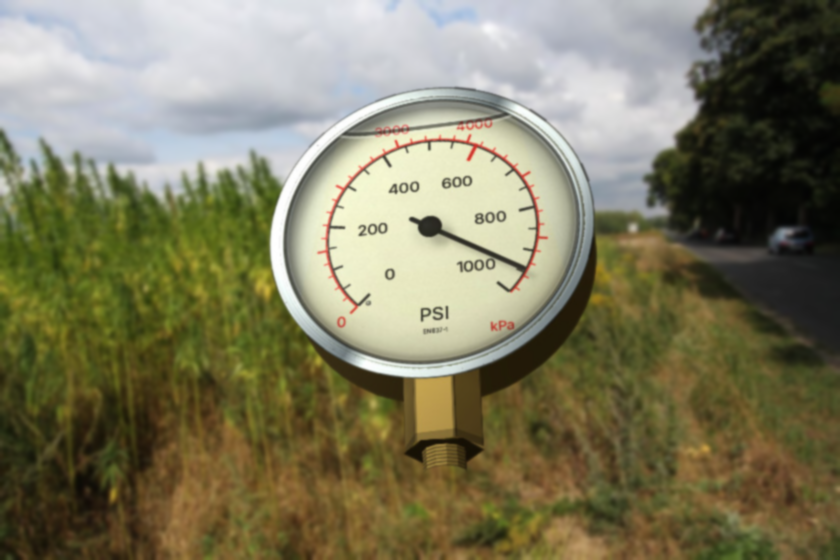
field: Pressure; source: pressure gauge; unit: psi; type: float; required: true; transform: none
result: 950 psi
